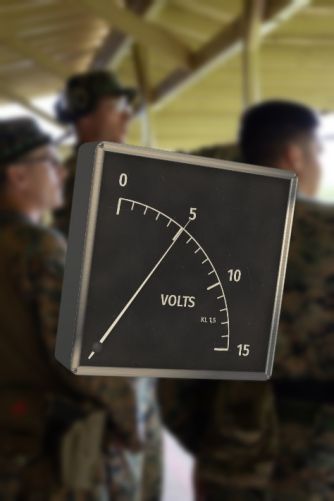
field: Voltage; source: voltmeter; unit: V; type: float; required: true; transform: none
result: 5 V
